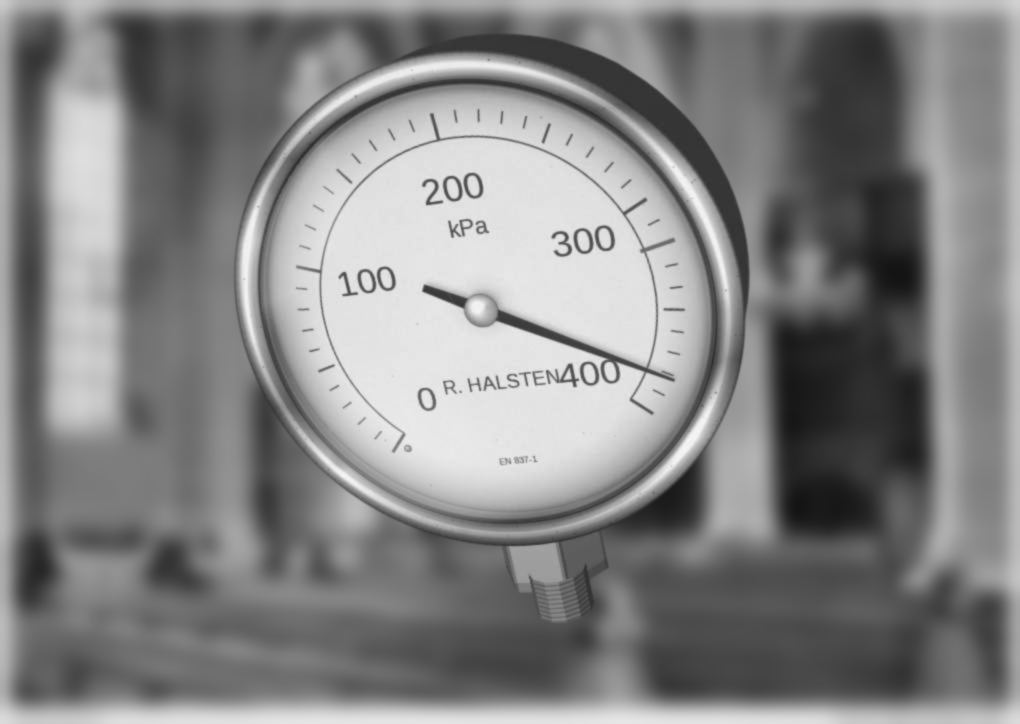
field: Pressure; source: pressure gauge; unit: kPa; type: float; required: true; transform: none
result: 380 kPa
